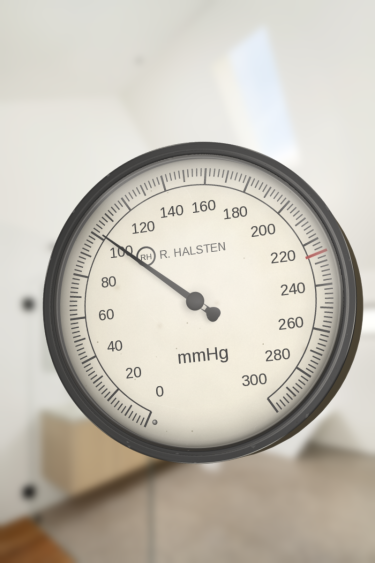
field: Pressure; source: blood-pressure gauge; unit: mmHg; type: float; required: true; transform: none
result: 102 mmHg
